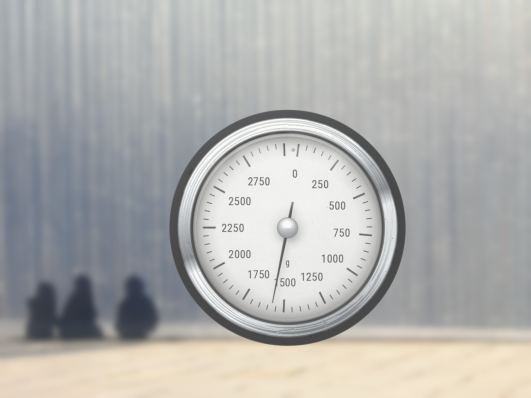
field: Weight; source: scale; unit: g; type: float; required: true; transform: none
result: 1575 g
